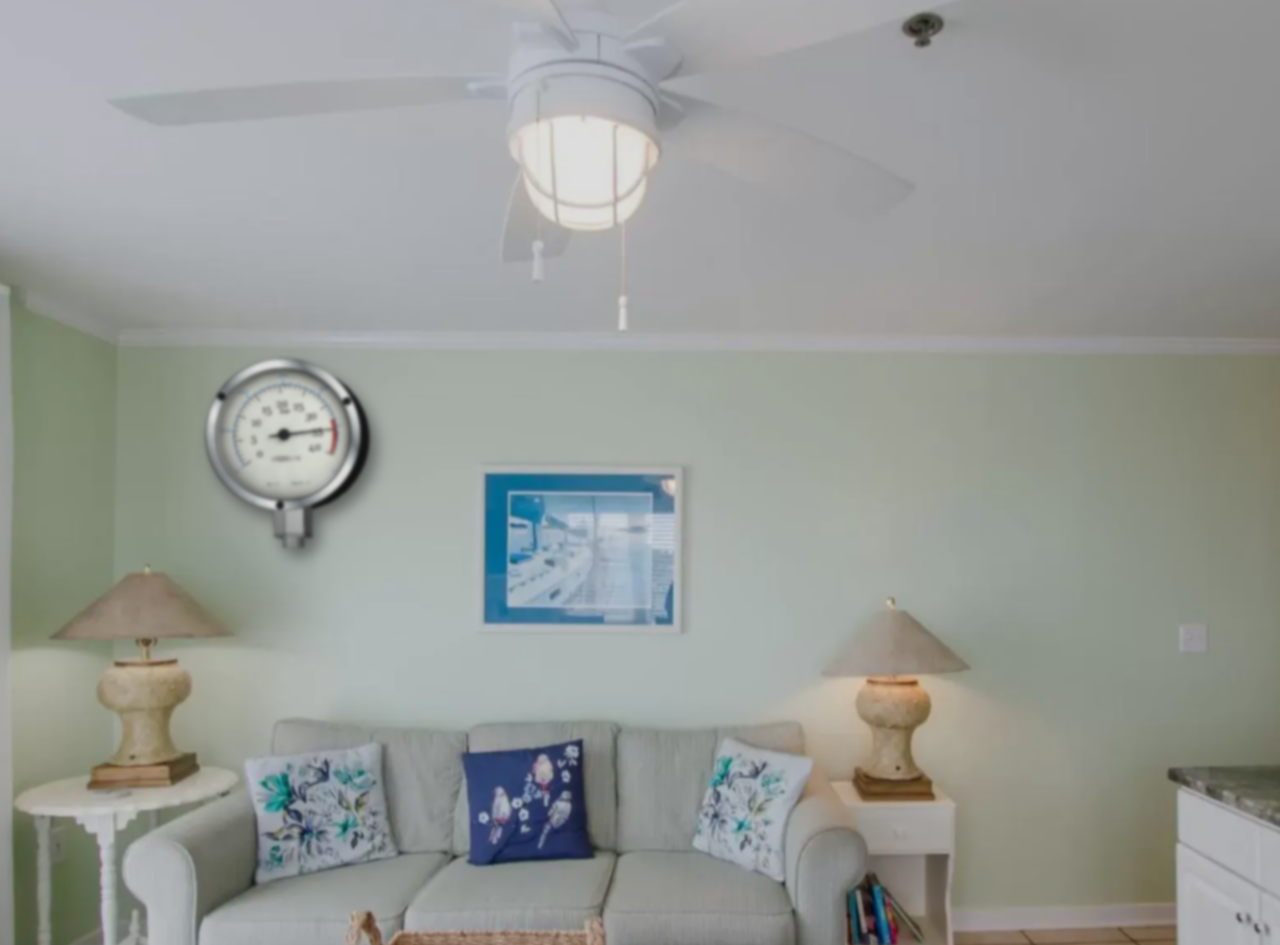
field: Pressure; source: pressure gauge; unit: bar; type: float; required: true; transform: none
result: 35 bar
